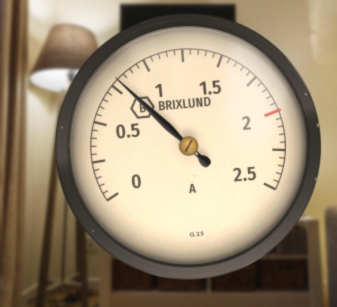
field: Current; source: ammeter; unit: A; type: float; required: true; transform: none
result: 0.8 A
